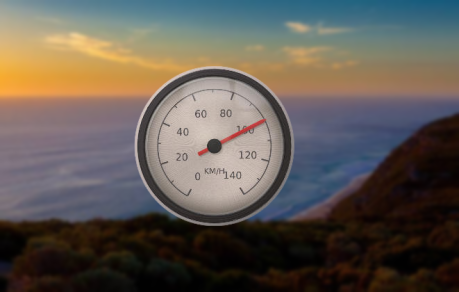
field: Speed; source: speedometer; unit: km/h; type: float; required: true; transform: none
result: 100 km/h
